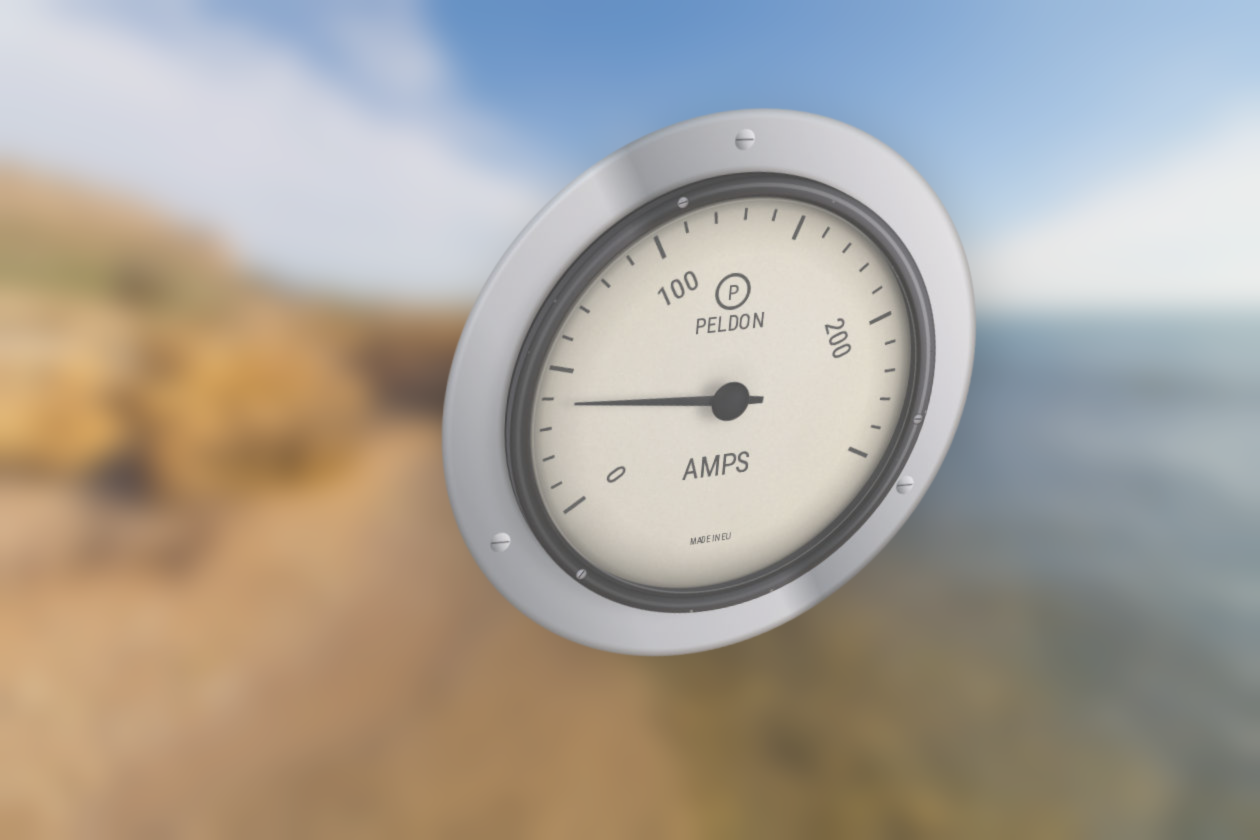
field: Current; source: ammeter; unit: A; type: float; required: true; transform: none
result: 40 A
